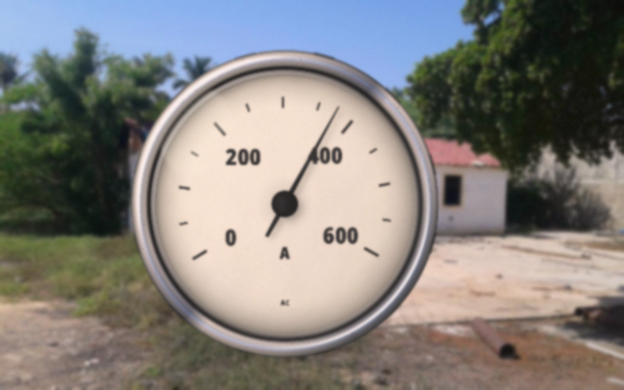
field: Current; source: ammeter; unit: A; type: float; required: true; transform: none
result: 375 A
